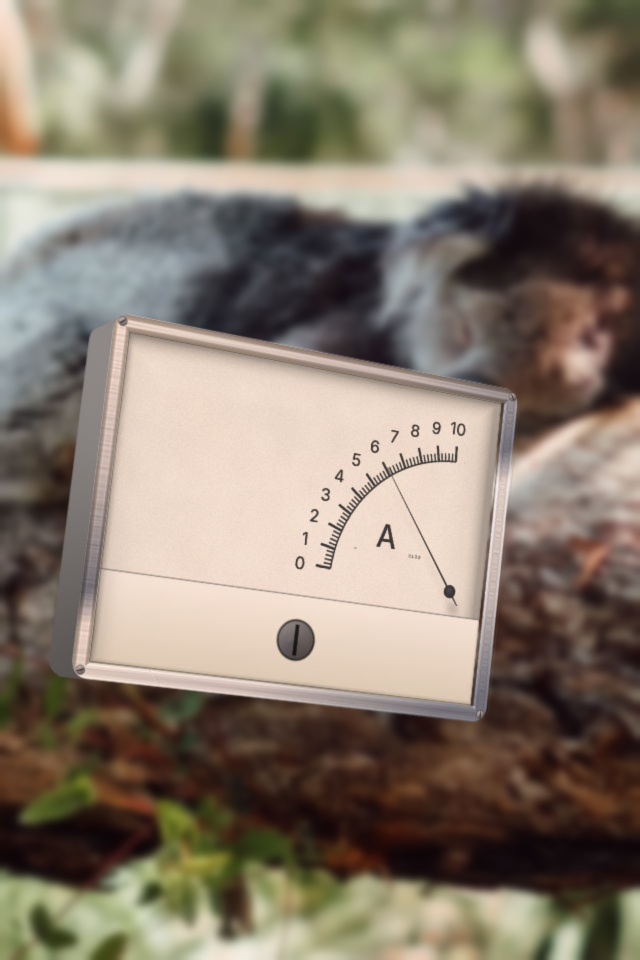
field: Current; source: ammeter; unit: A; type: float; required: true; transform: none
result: 6 A
